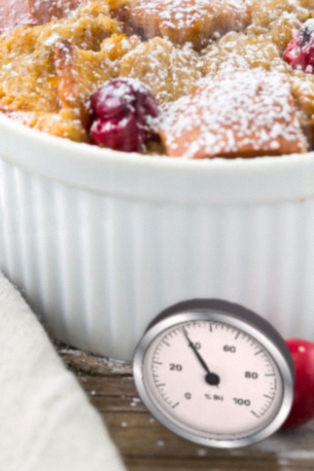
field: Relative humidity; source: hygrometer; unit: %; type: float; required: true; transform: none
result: 40 %
